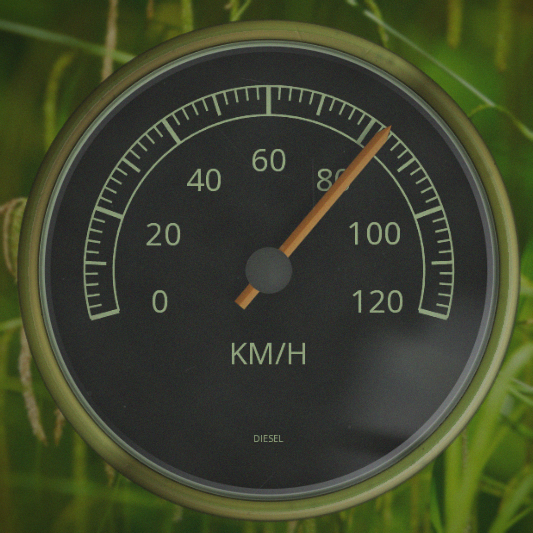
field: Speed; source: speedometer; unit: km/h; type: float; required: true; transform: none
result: 83 km/h
